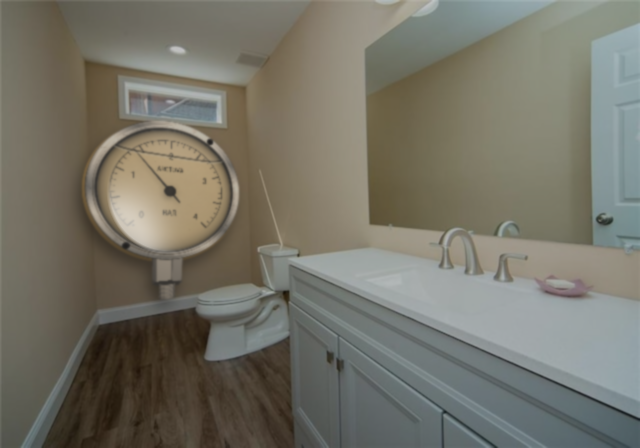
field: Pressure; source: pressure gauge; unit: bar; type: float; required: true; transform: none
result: 1.4 bar
